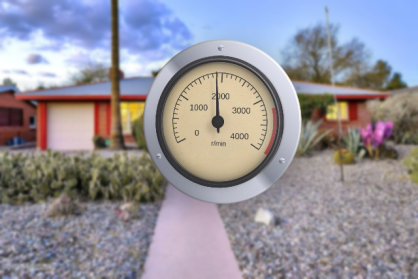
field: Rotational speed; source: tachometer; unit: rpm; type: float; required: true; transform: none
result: 1900 rpm
